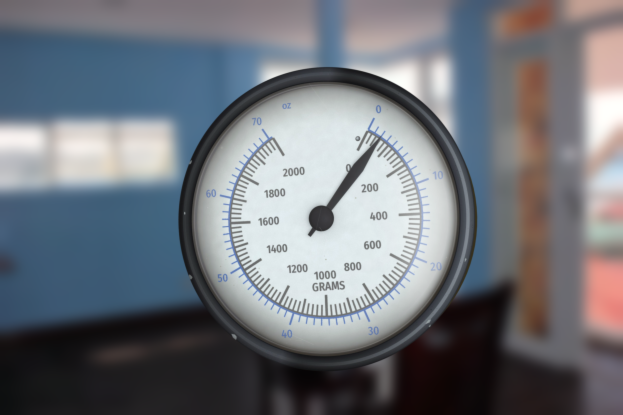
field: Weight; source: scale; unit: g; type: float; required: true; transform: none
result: 60 g
